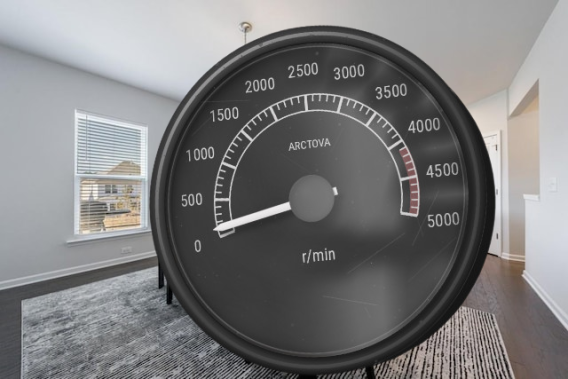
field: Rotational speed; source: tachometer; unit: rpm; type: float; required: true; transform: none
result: 100 rpm
